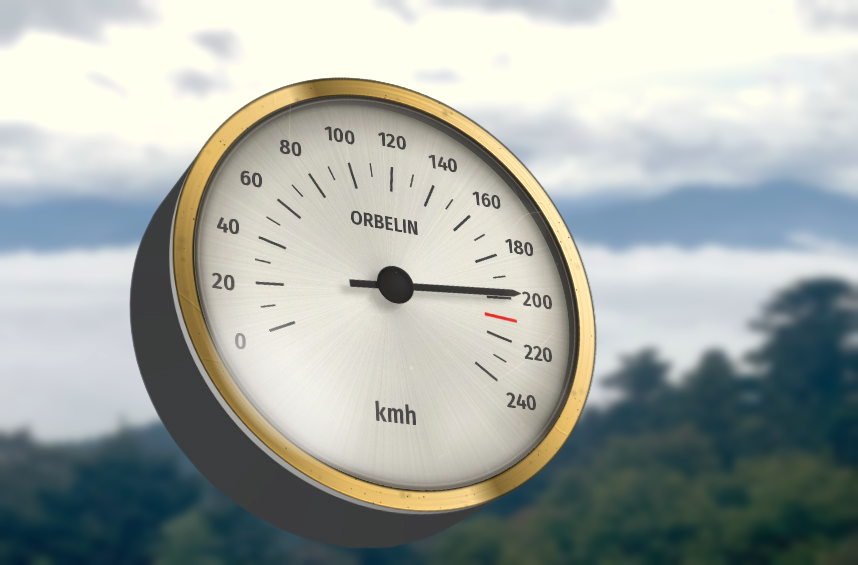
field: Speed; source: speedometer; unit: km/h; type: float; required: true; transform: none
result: 200 km/h
